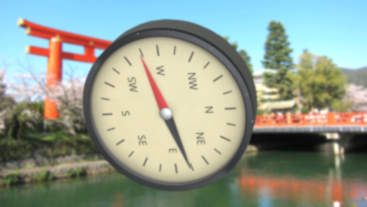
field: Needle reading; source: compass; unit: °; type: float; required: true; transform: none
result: 255 °
